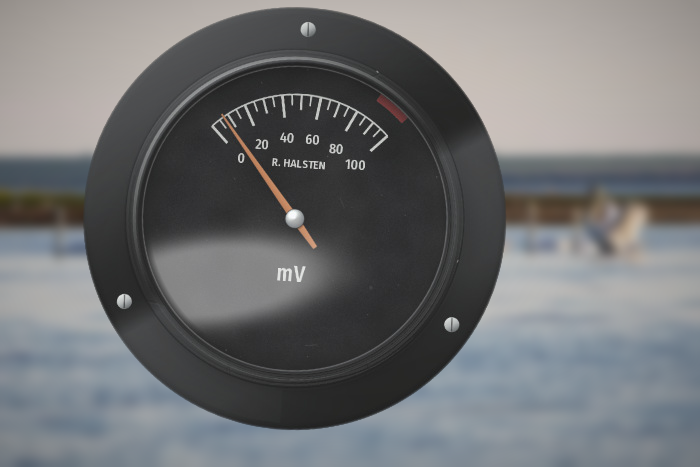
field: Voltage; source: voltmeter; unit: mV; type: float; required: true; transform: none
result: 7.5 mV
